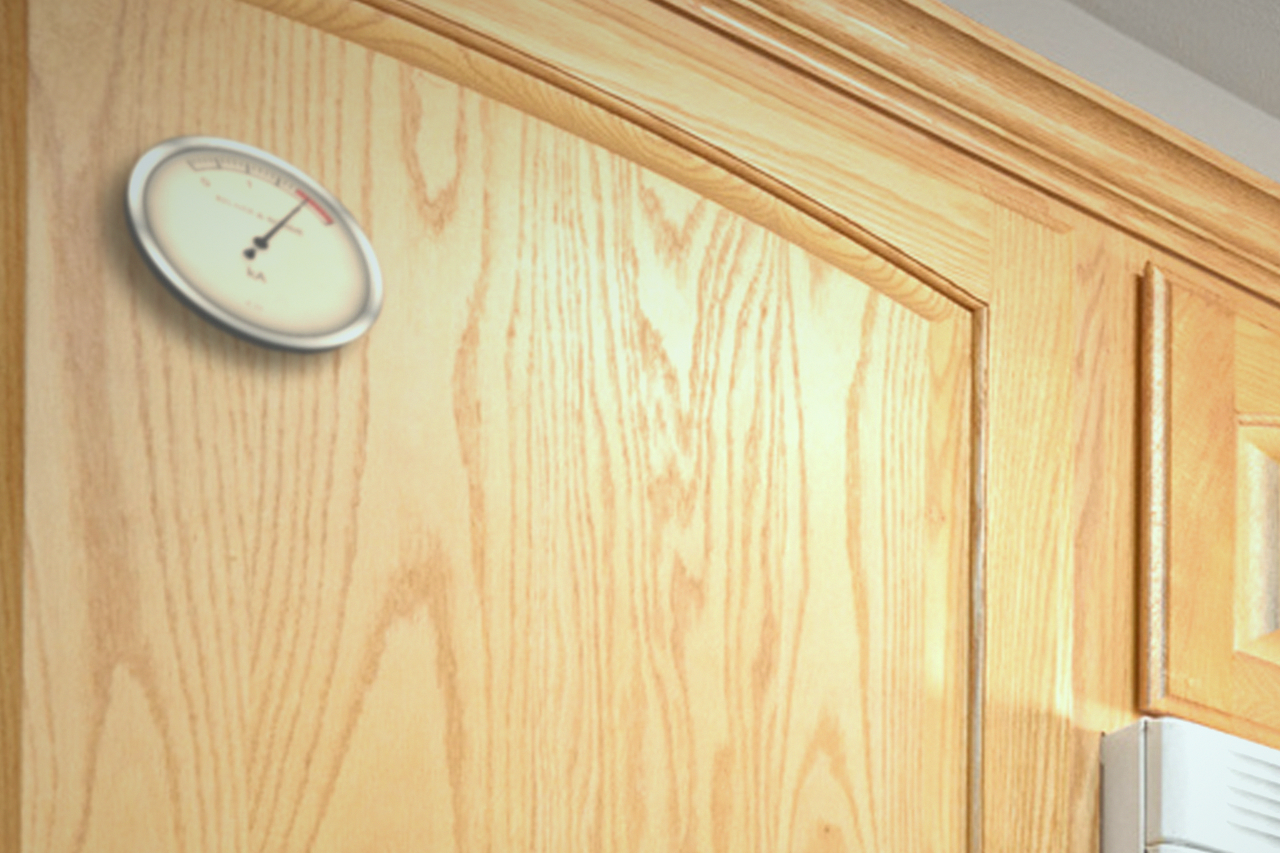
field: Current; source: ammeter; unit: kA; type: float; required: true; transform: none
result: 2 kA
